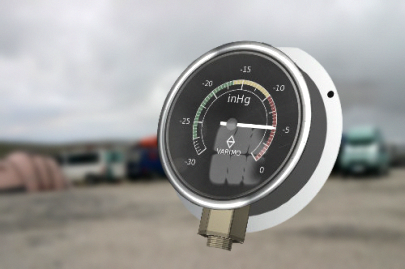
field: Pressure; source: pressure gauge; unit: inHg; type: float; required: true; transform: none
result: -5 inHg
